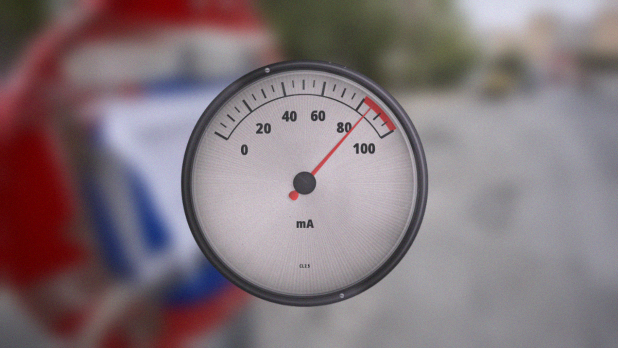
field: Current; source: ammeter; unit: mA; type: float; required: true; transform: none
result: 85 mA
